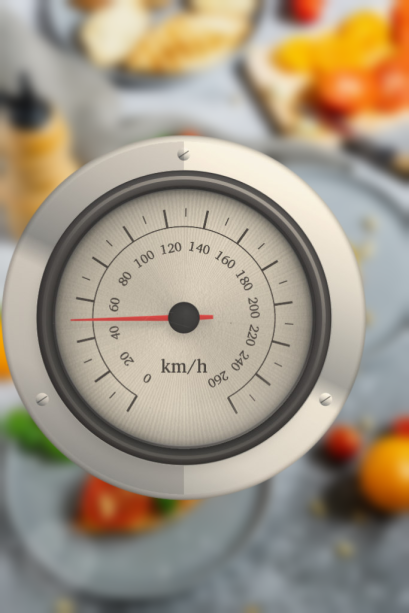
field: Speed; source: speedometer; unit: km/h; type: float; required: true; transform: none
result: 50 km/h
